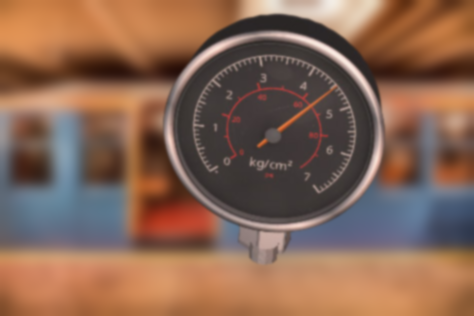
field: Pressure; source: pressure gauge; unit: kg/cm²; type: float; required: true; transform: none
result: 4.5 kg/cm²
